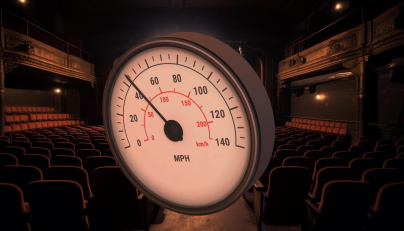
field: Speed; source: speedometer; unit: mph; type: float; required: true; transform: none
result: 45 mph
